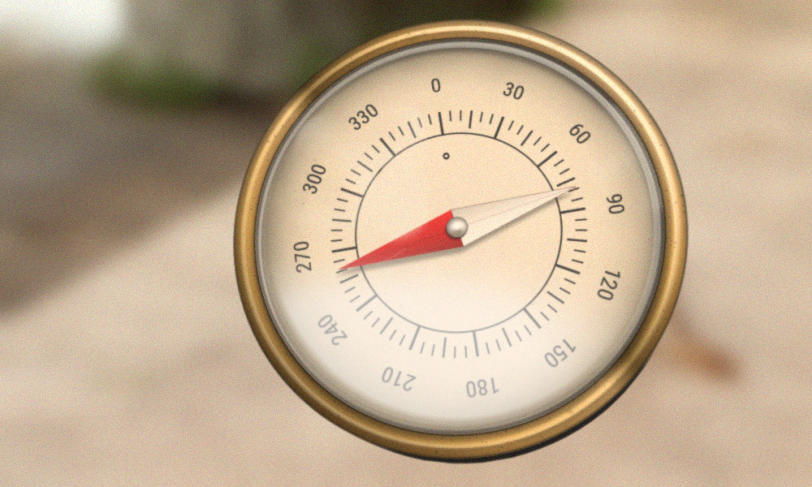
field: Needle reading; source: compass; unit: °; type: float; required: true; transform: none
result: 260 °
